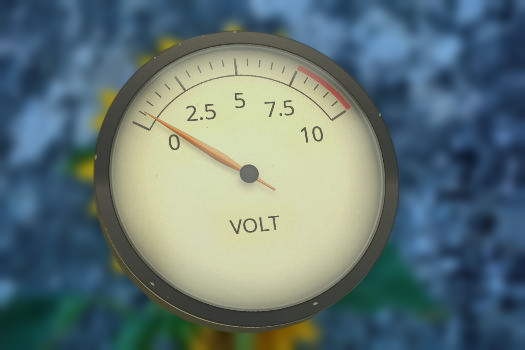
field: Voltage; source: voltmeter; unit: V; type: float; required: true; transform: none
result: 0.5 V
